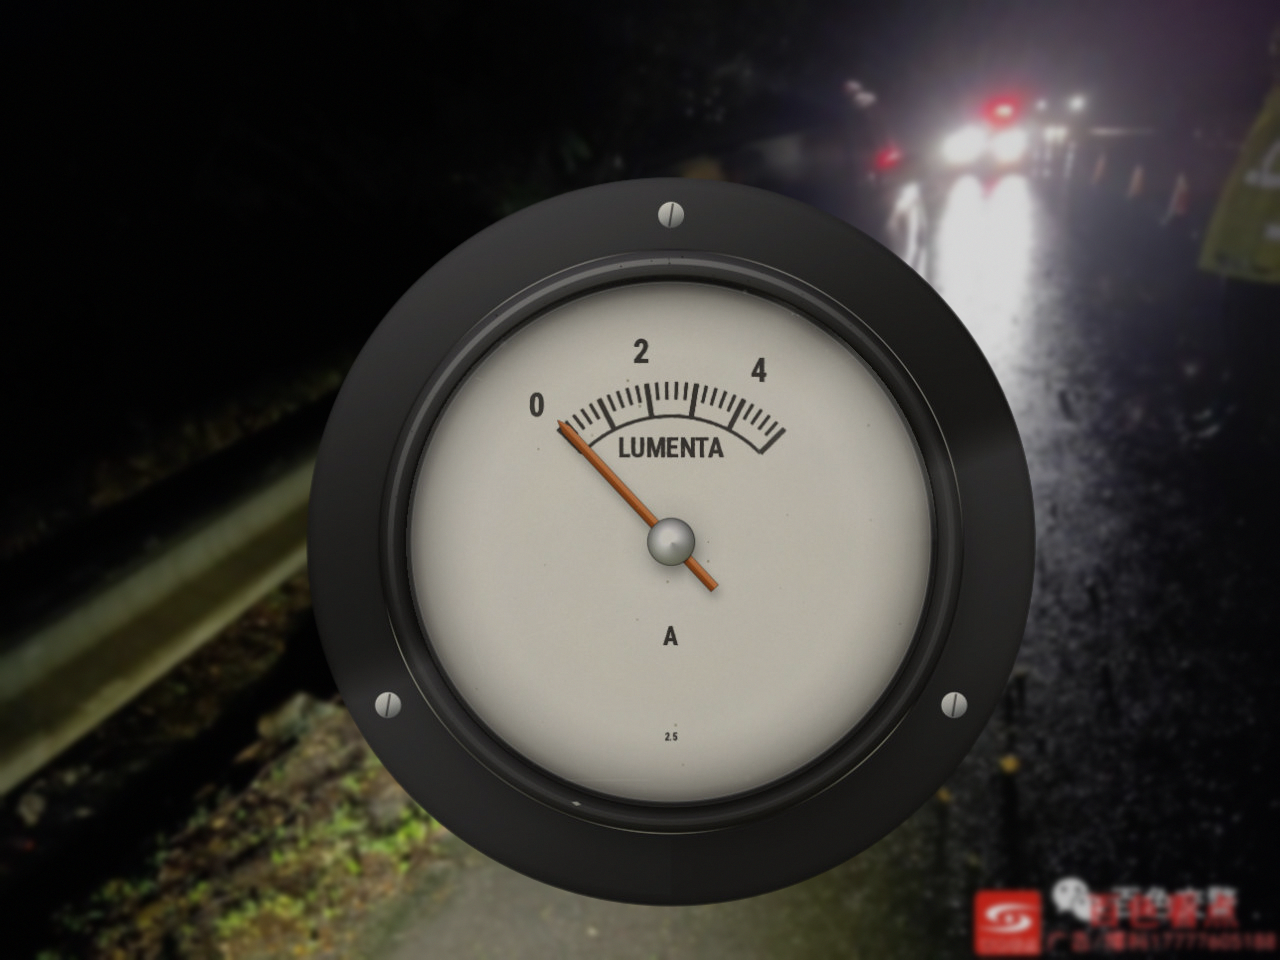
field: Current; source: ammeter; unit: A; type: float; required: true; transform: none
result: 0.1 A
